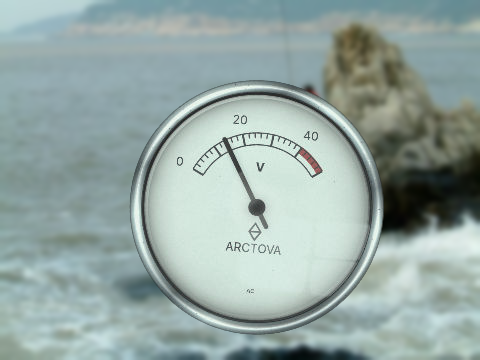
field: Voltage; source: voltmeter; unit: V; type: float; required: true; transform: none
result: 14 V
